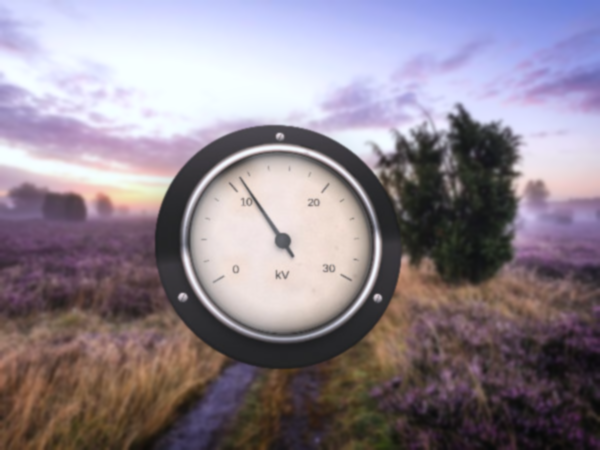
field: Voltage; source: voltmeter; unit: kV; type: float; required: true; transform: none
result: 11 kV
